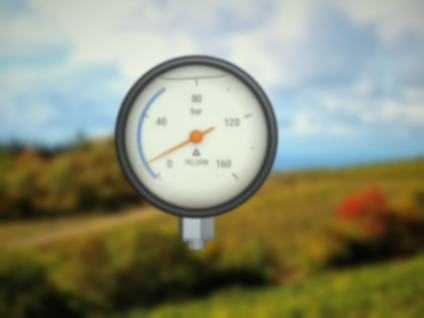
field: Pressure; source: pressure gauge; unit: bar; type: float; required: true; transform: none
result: 10 bar
